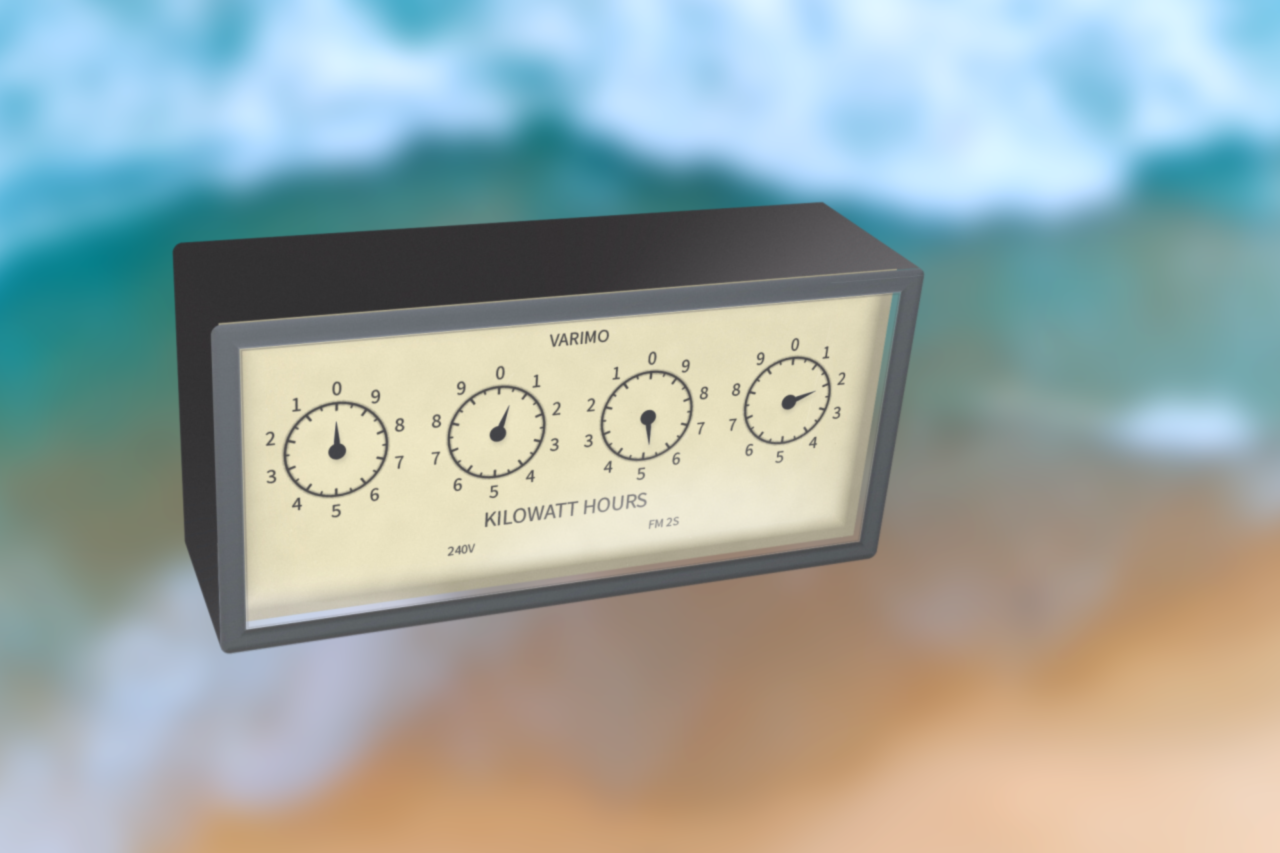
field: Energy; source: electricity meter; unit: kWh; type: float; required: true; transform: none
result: 52 kWh
